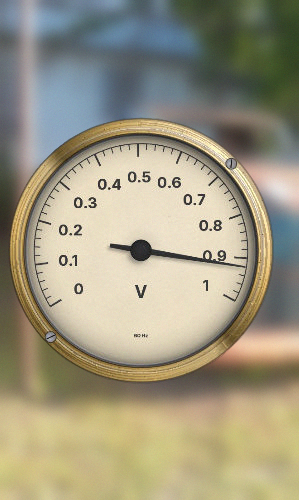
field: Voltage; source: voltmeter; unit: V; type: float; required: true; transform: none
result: 0.92 V
